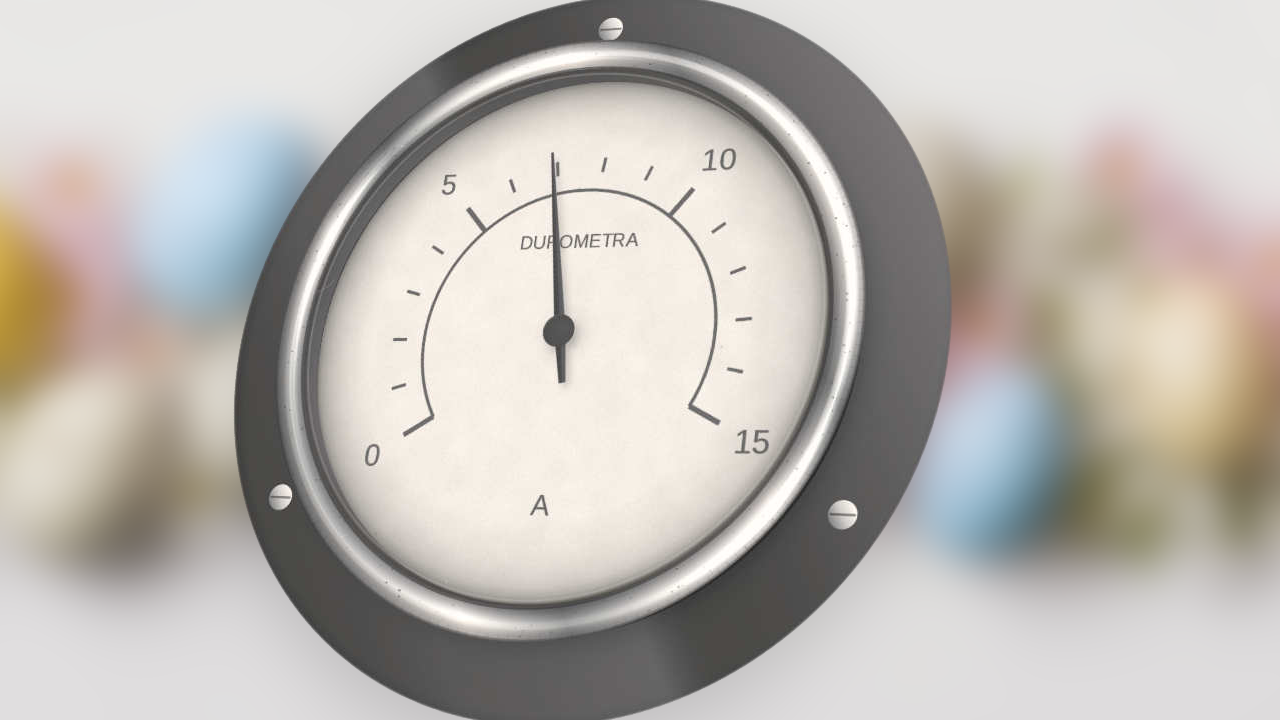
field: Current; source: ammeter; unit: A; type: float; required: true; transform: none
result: 7 A
